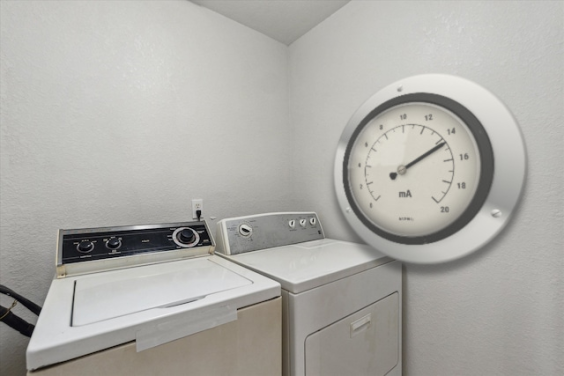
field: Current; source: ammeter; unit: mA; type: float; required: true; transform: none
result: 14.5 mA
